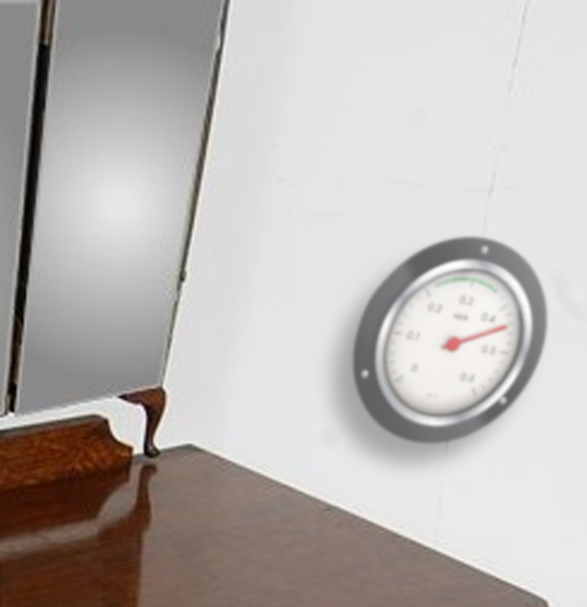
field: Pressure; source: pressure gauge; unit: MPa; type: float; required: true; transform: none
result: 0.44 MPa
